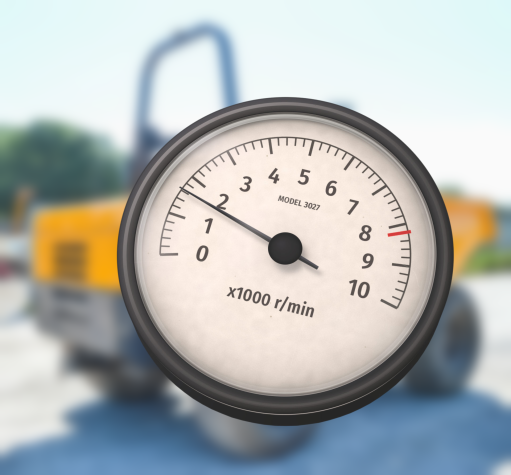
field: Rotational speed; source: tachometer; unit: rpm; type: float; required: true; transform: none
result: 1600 rpm
